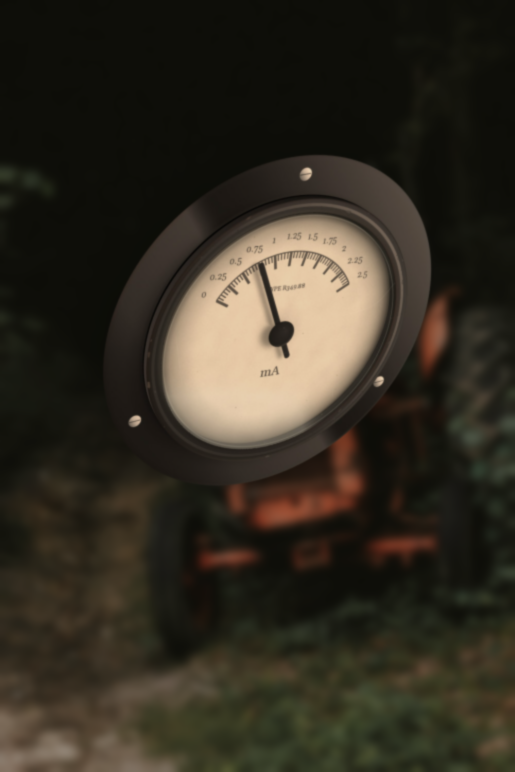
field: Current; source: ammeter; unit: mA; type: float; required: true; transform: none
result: 0.75 mA
